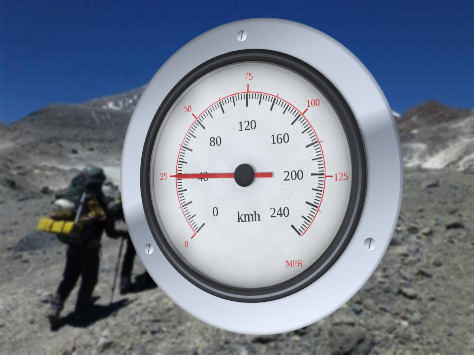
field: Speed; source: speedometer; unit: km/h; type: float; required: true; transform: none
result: 40 km/h
